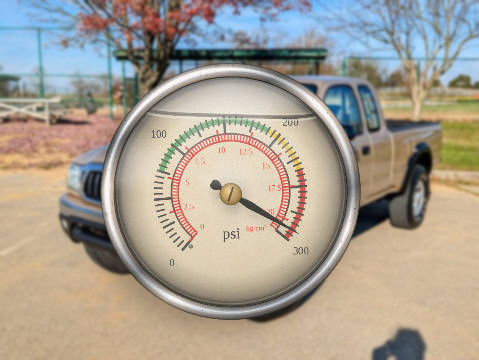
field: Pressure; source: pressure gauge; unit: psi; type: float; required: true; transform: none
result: 290 psi
